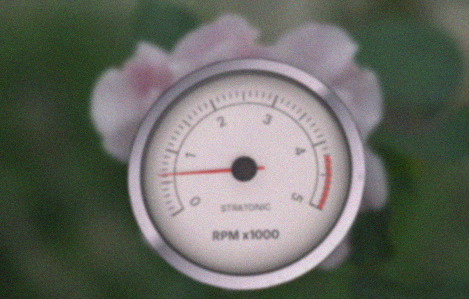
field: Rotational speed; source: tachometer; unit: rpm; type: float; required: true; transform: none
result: 600 rpm
